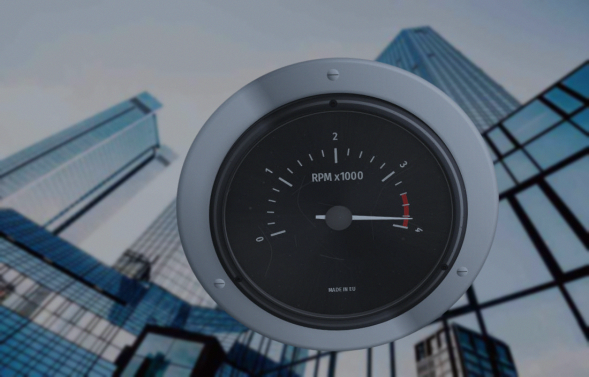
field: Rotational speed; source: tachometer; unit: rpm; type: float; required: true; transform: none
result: 3800 rpm
